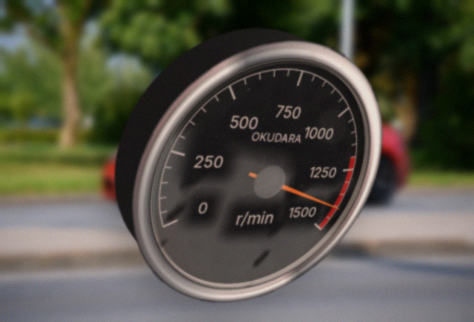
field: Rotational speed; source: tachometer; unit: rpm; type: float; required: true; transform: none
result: 1400 rpm
